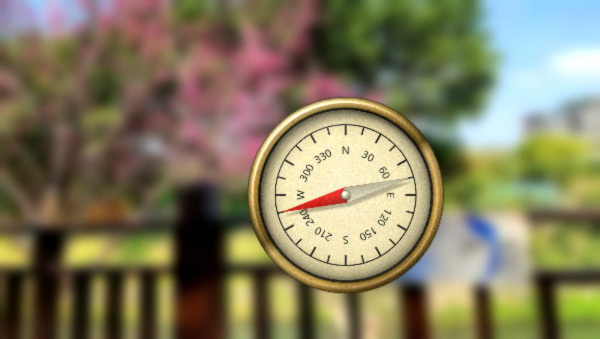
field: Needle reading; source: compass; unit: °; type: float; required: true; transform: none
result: 255 °
